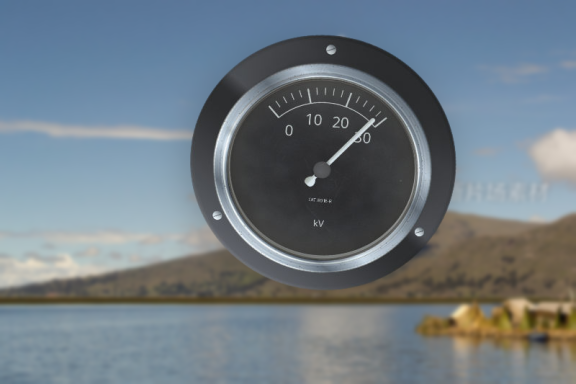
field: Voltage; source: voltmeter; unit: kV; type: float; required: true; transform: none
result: 28 kV
